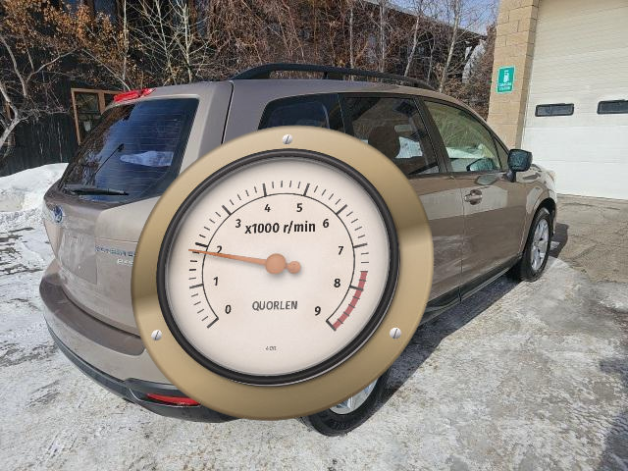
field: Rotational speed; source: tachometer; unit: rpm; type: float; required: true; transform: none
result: 1800 rpm
